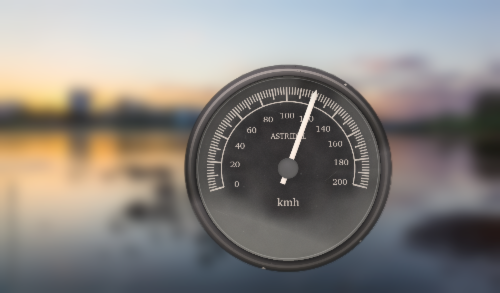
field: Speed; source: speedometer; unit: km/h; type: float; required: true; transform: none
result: 120 km/h
